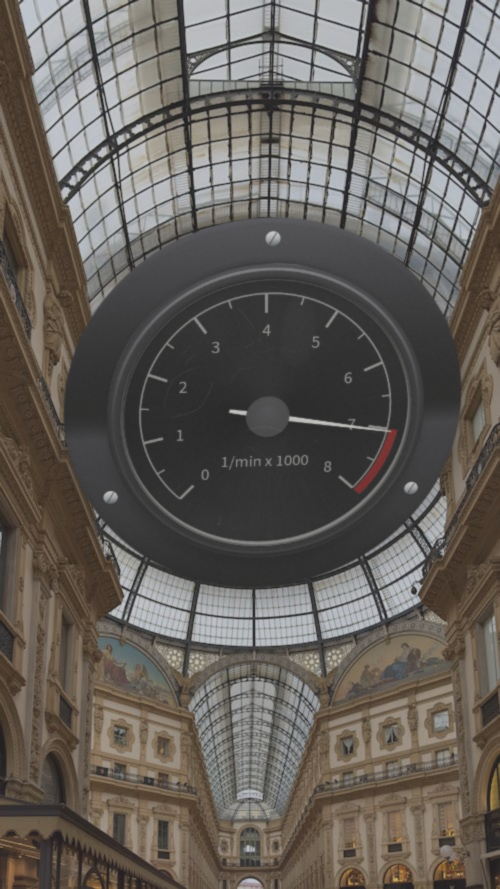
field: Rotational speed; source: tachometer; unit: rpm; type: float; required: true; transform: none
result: 7000 rpm
